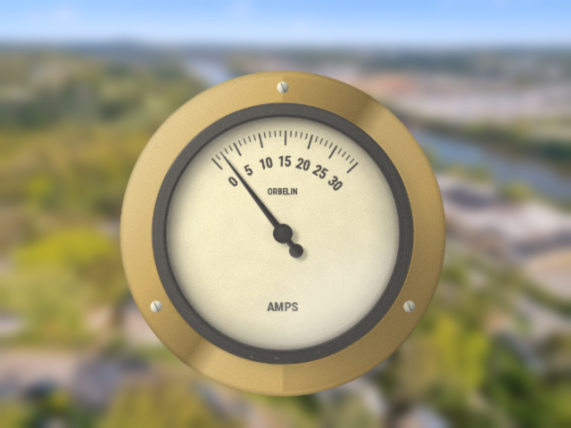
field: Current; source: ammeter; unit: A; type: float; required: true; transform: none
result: 2 A
